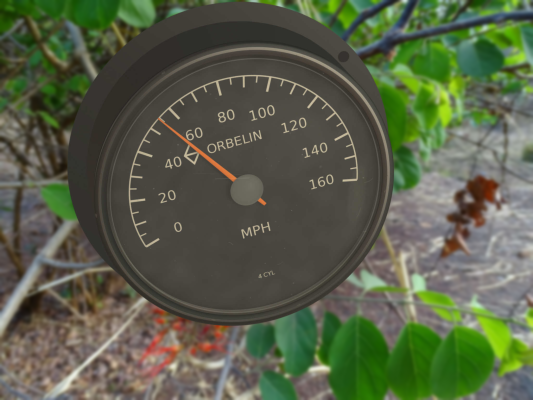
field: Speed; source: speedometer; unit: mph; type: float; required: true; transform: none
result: 55 mph
